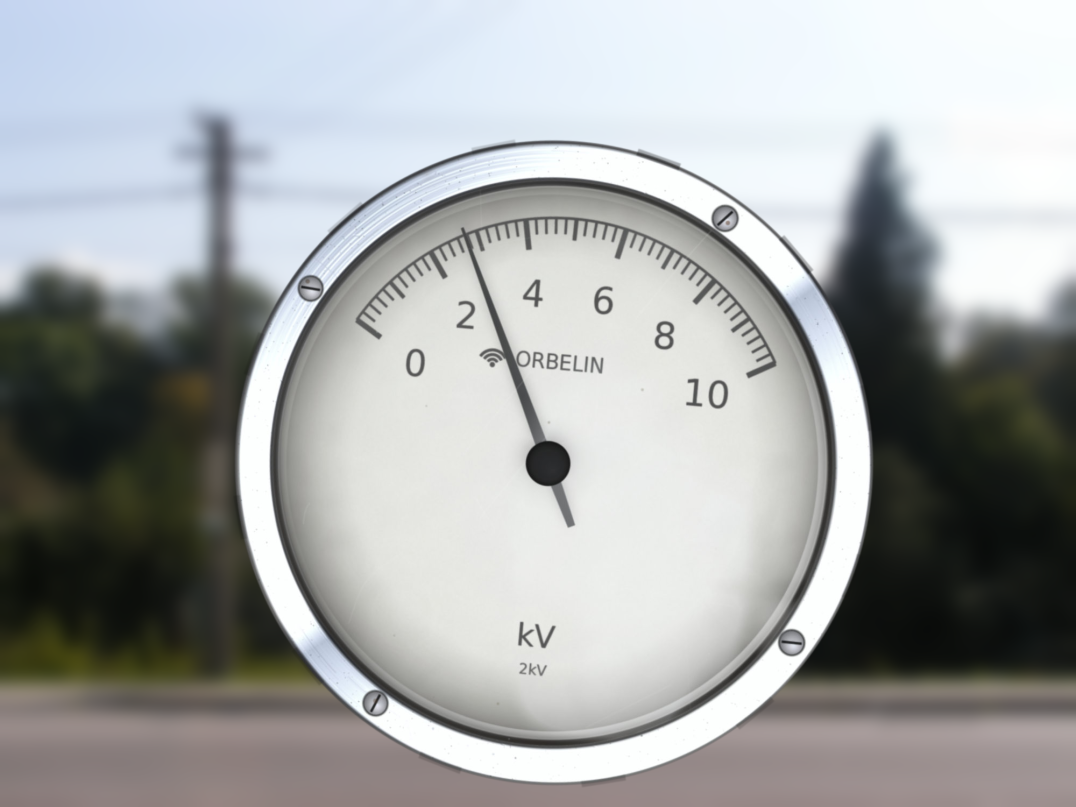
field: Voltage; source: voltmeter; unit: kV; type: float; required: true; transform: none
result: 2.8 kV
